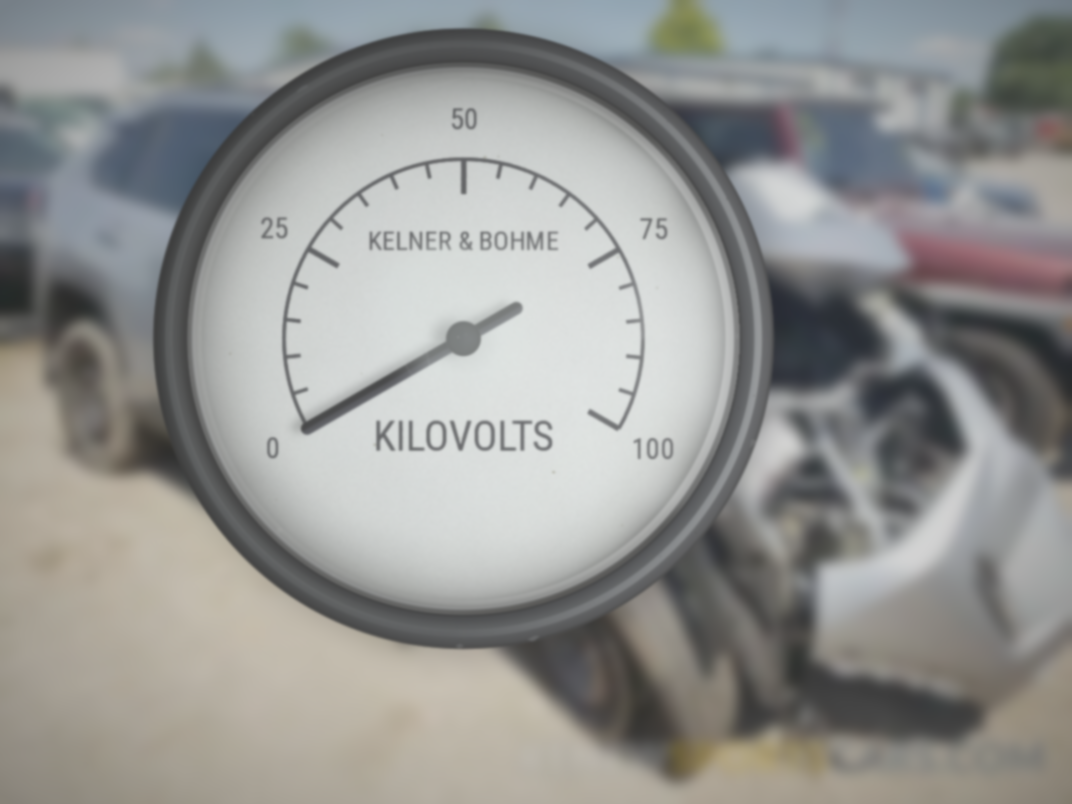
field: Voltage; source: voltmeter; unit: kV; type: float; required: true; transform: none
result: 0 kV
